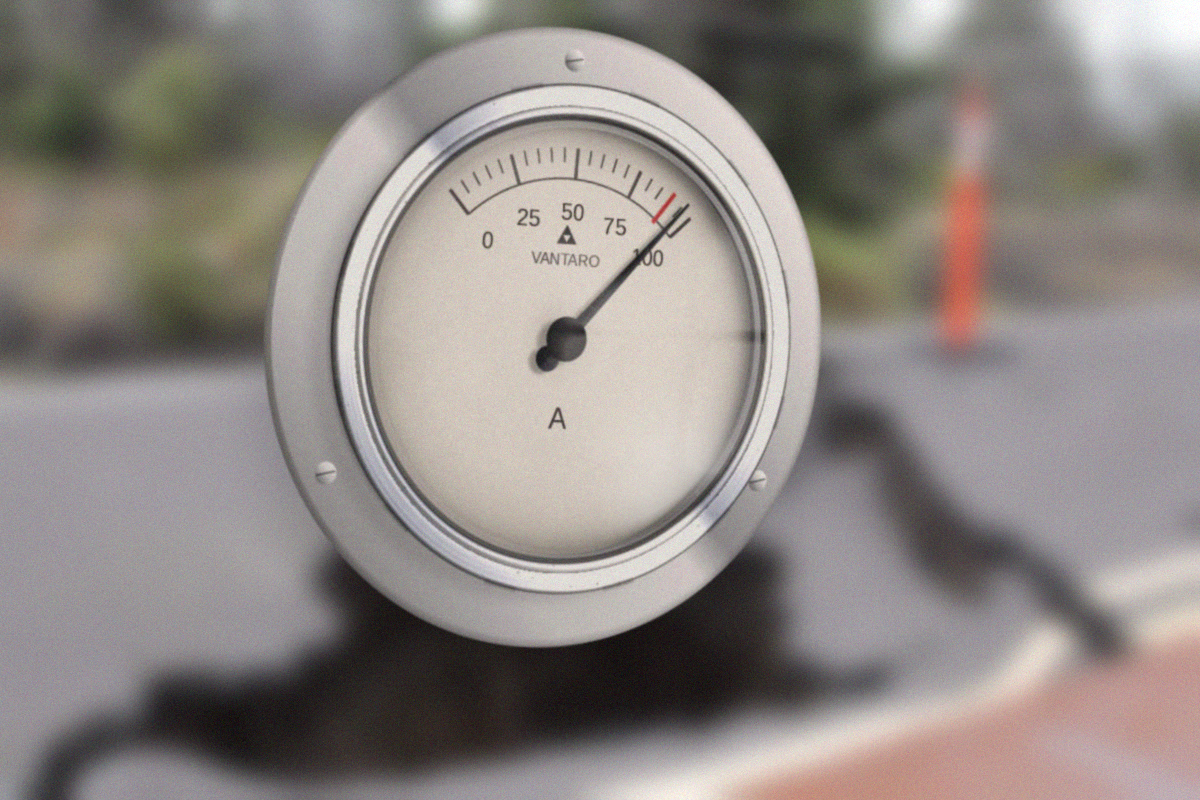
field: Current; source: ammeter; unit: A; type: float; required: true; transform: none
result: 95 A
